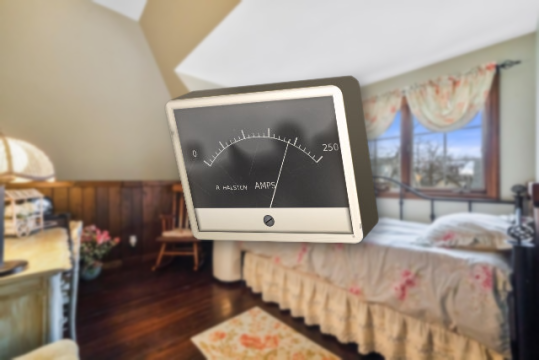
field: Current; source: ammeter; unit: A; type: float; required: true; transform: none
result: 190 A
